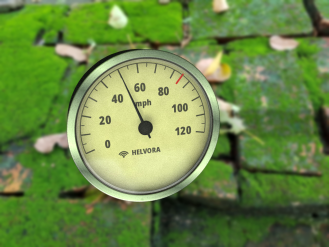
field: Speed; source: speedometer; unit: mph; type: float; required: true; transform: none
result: 50 mph
